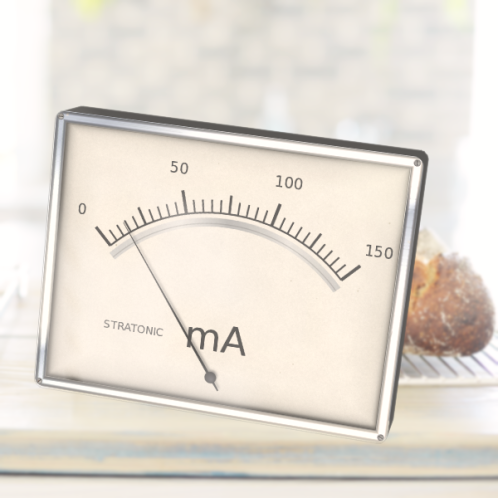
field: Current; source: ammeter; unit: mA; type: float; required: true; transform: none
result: 15 mA
